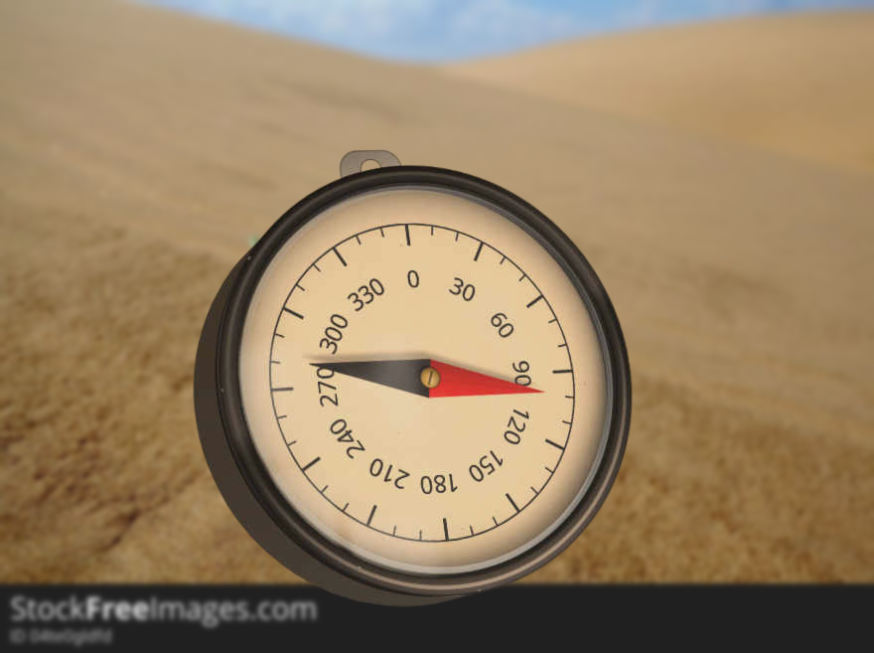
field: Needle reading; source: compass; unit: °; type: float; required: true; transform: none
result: 100 °
